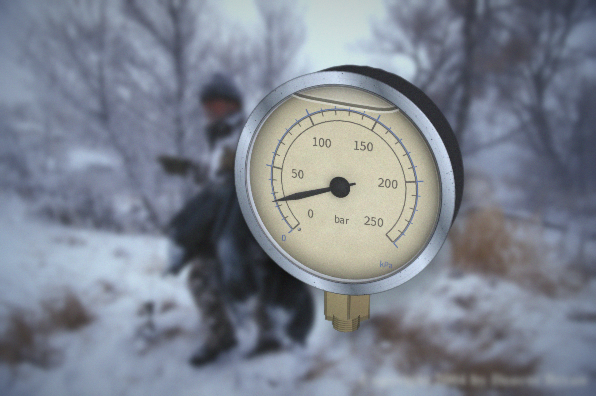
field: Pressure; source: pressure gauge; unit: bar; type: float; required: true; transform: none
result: 25 bar
